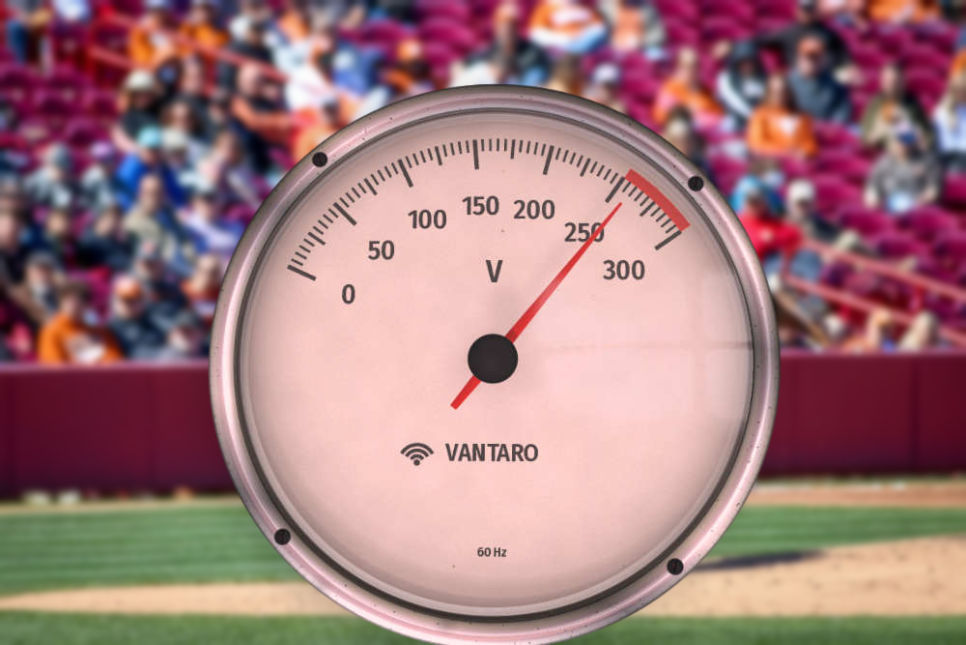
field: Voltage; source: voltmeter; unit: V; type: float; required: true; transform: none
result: 260 V
